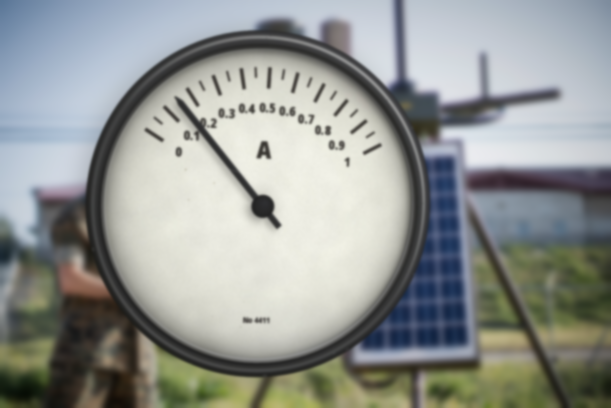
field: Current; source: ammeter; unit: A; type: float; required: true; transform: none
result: 0.15 A
